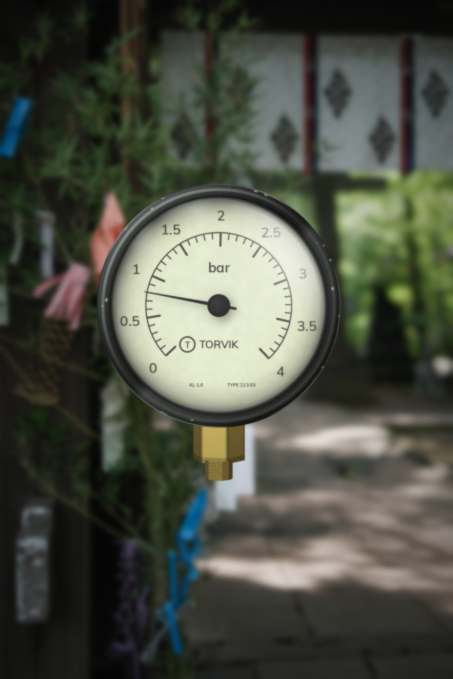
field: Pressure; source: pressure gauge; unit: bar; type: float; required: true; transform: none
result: 0.8 bar
